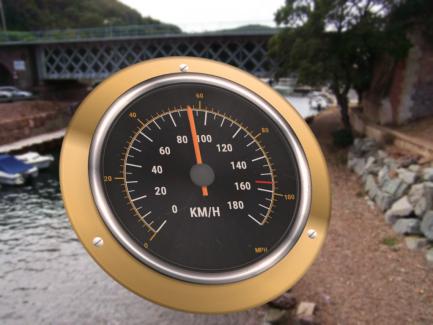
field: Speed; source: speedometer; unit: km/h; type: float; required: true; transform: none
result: 90 km/h
